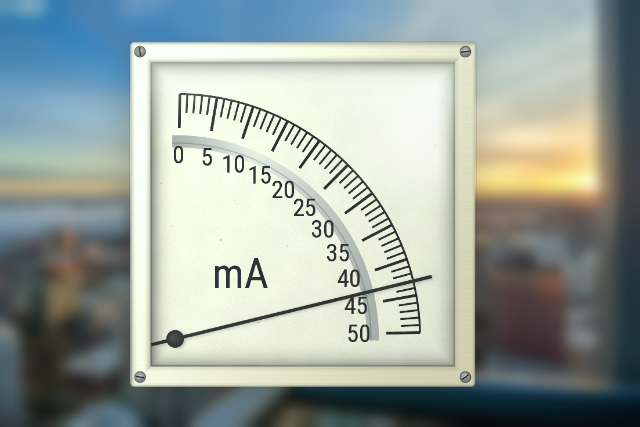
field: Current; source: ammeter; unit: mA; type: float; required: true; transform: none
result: 43 mA
